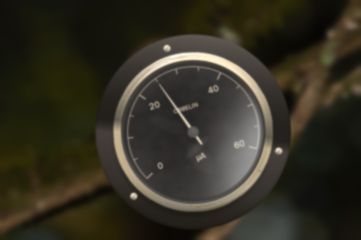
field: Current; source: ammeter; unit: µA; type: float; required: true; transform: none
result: 25 µA
